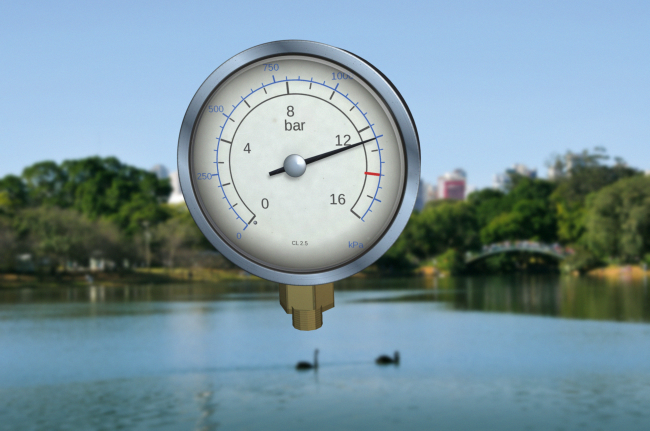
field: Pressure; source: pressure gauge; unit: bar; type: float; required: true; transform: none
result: 12.5 bar
